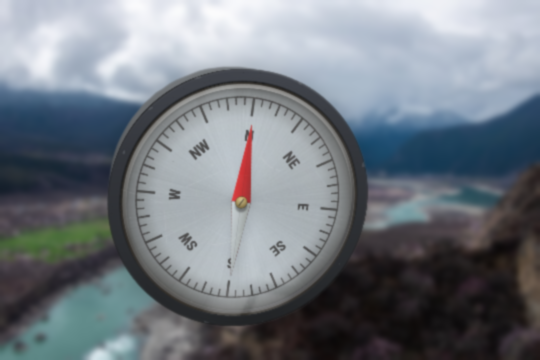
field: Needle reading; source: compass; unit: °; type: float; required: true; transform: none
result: 0 °
